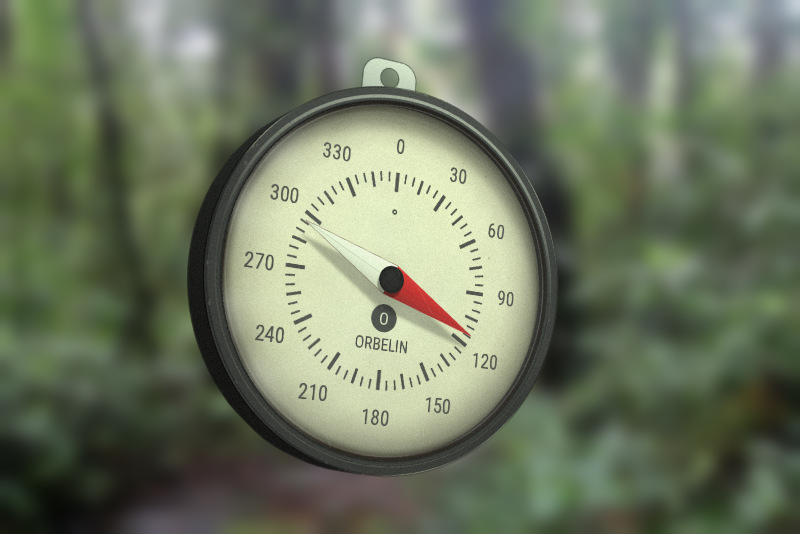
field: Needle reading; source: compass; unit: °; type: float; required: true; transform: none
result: 115 °
